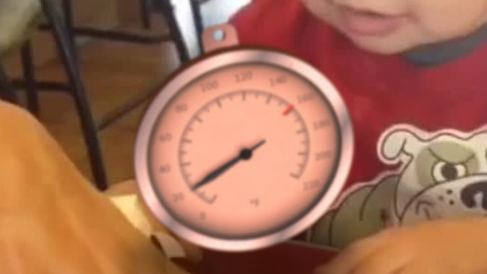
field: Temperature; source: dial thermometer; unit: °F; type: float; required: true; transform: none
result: 20 °F
